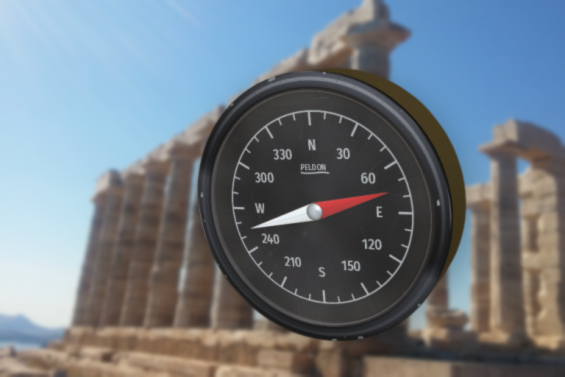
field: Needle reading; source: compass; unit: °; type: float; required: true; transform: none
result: 75 °
